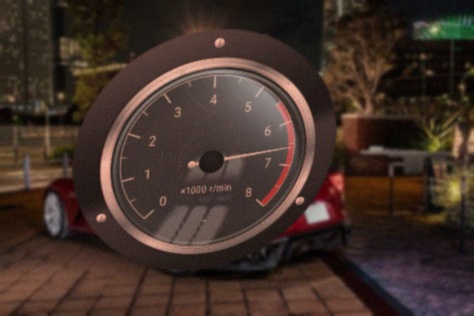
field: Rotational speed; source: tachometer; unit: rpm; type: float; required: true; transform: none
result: 6500 rpm
